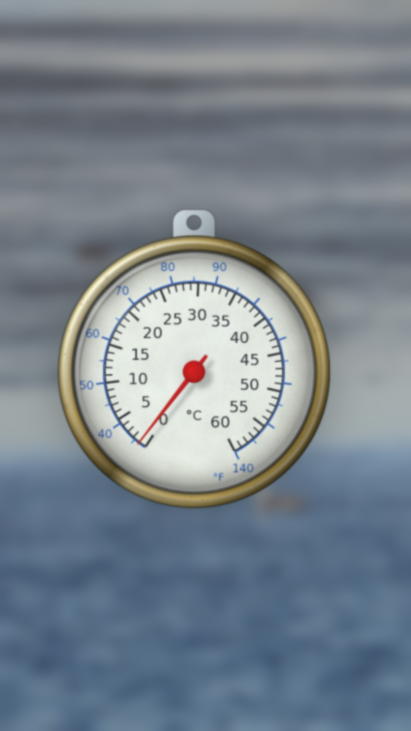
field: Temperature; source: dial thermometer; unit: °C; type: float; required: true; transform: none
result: 1 °C
